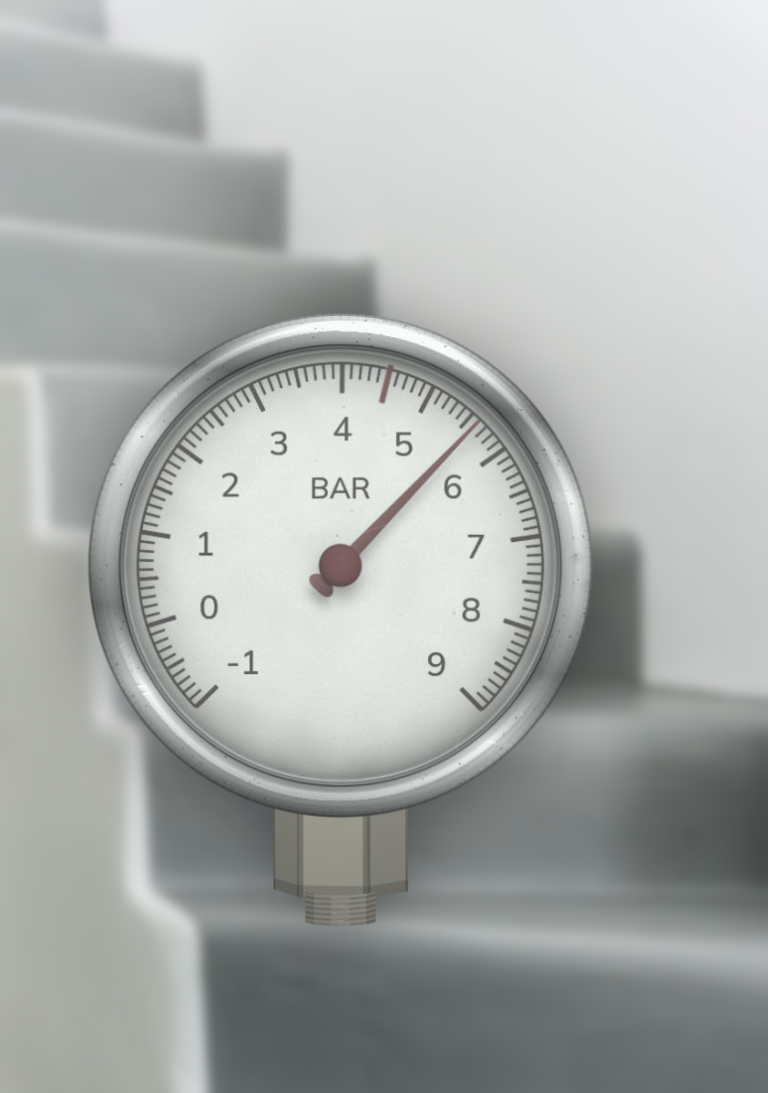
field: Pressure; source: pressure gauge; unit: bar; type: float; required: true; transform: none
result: 5.6 bar
